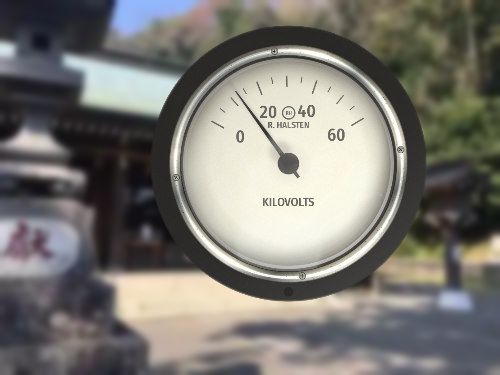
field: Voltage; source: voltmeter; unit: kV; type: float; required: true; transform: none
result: 12.5 kV
